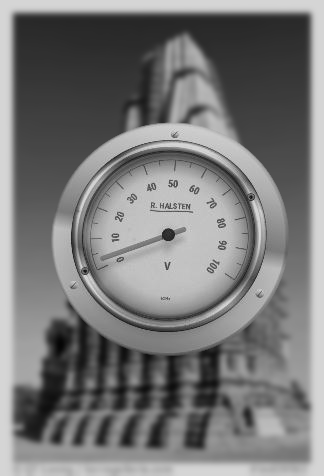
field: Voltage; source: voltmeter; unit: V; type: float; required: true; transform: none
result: 2.5 V
